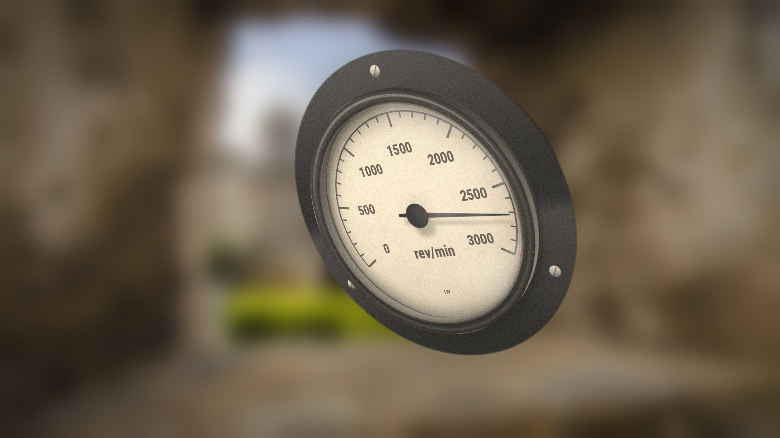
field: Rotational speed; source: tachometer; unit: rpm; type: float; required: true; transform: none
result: 2700 rpm
